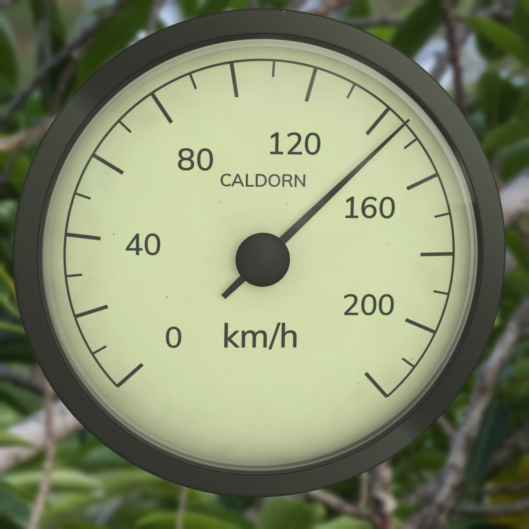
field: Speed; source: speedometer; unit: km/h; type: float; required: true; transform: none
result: 145 km/h
